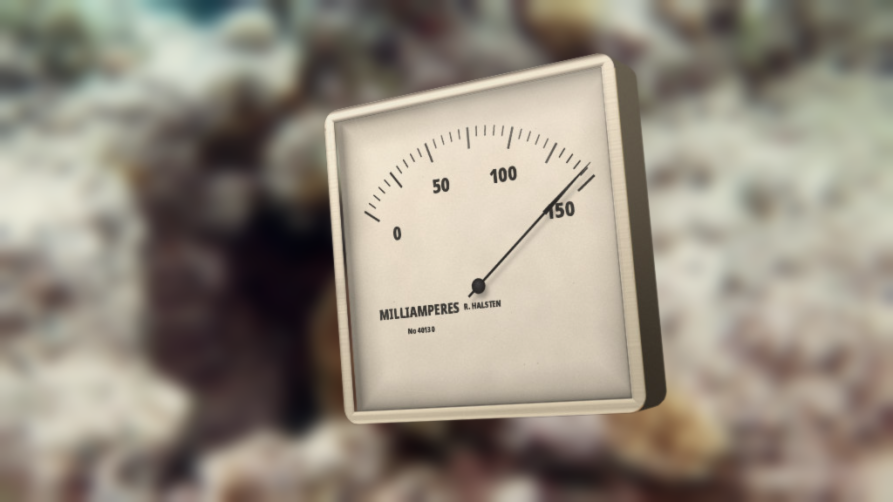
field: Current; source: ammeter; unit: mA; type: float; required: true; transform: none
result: 145 mA
